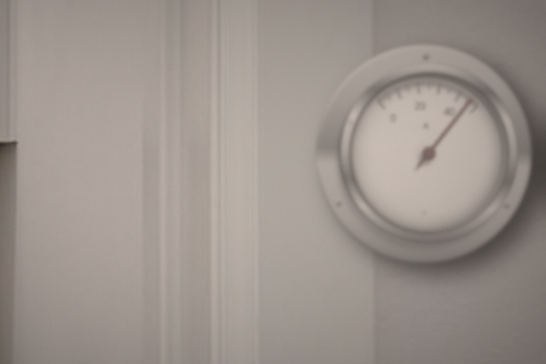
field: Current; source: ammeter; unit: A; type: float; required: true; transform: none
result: 45 A
